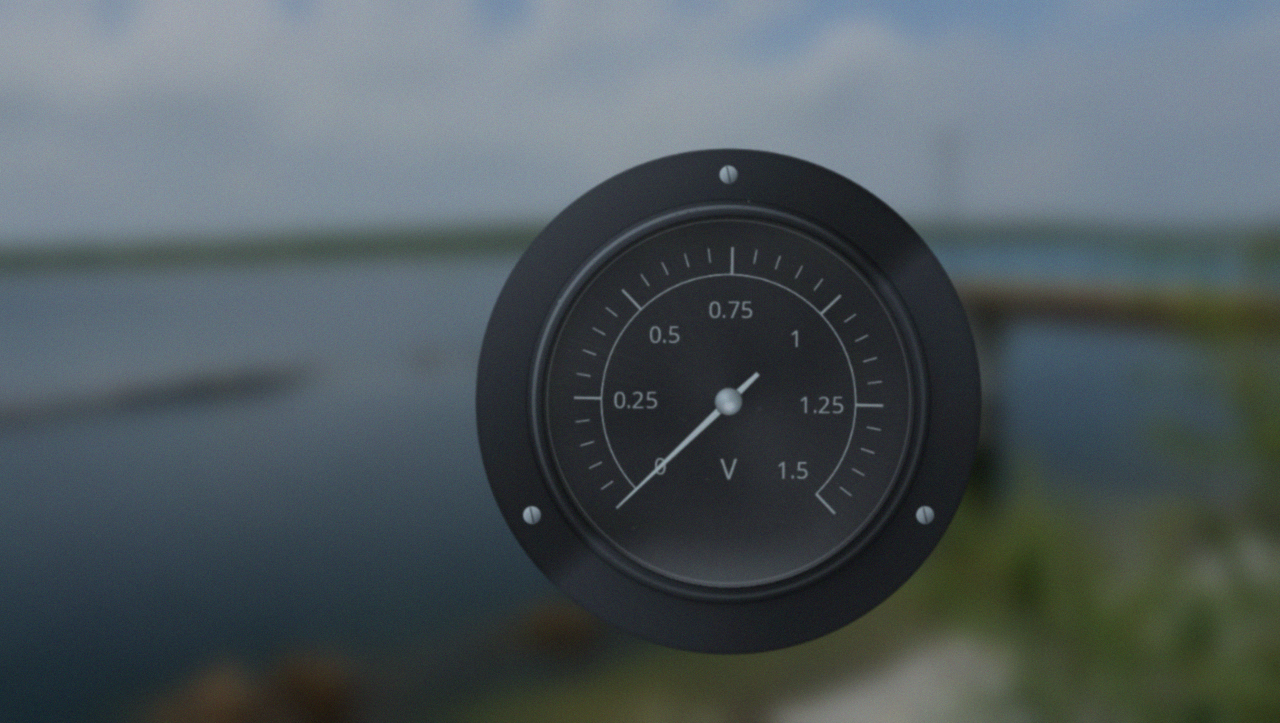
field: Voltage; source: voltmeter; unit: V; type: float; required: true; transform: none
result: 0 V
